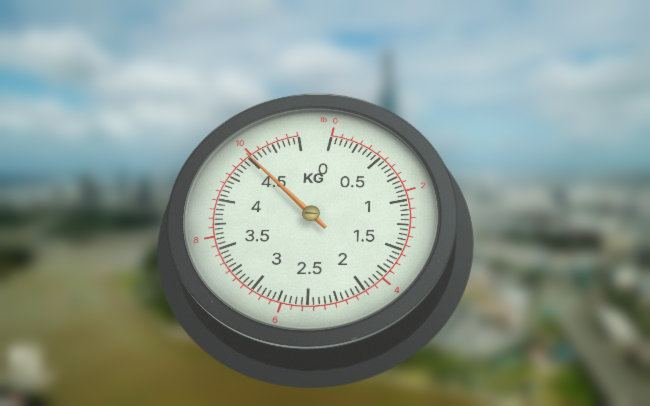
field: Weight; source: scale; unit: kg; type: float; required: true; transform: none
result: 4.5 kg
